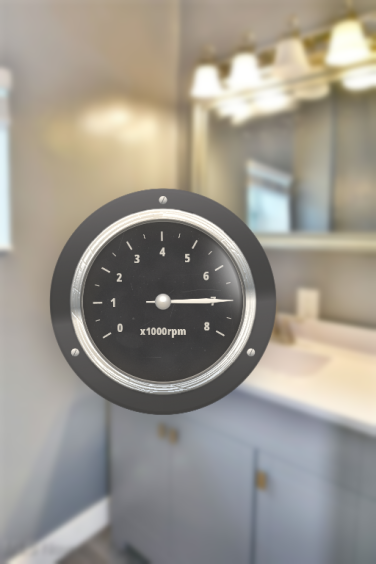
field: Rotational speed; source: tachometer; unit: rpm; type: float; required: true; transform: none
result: 7000 rpm
